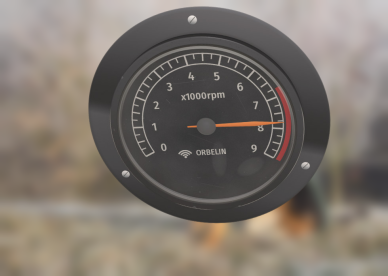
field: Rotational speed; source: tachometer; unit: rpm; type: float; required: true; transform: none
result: 7750 rpm
